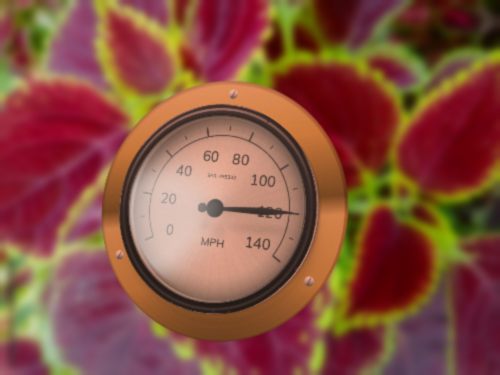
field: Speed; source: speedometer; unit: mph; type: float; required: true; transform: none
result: 120 mph
